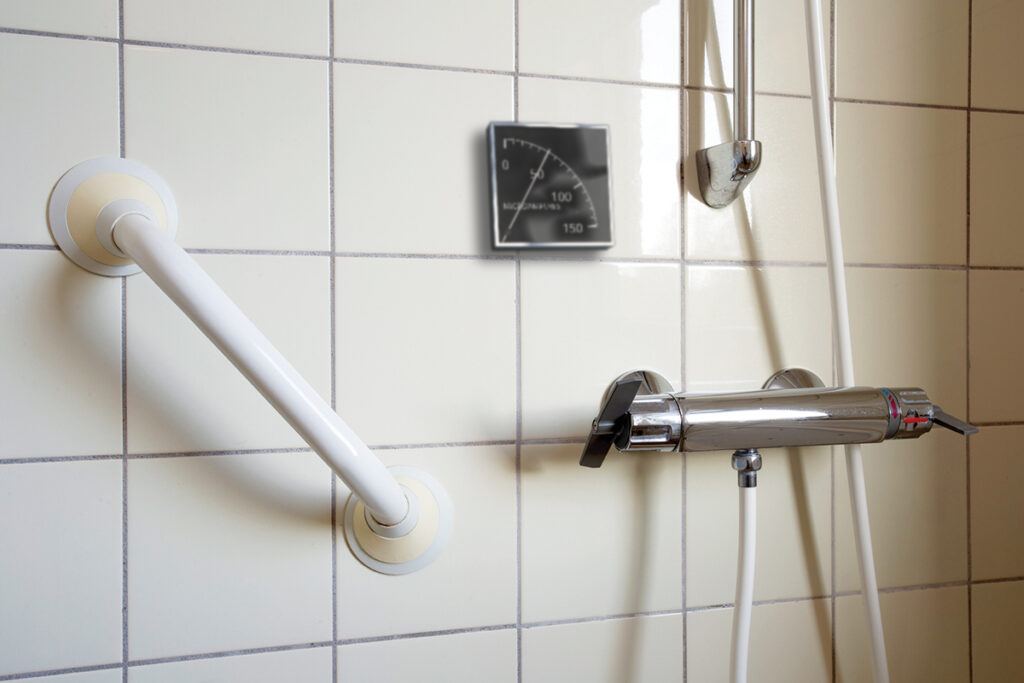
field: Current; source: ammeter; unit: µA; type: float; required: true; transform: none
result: 50 µA
